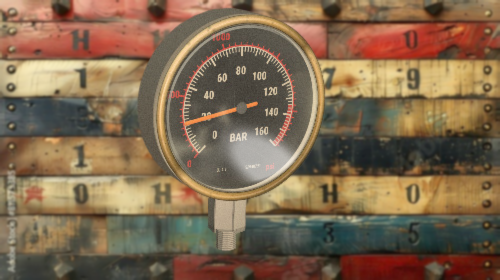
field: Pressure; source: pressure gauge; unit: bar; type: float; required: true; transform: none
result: 20 bar
